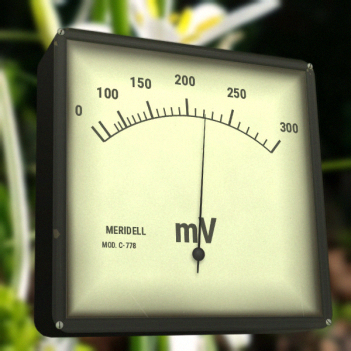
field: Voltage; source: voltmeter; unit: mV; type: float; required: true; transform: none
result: 220 mV
